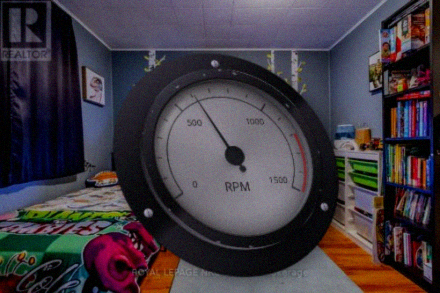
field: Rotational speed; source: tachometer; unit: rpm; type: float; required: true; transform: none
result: 600 rpm
